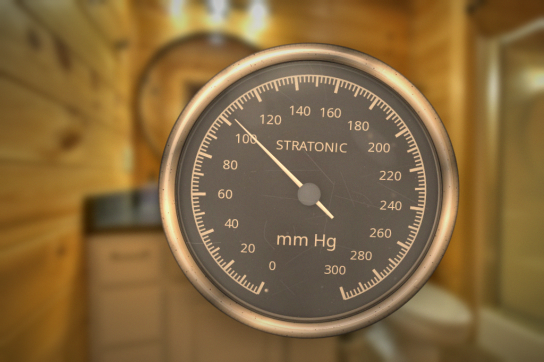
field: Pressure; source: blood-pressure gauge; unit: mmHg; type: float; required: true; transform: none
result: 104 mmHg
